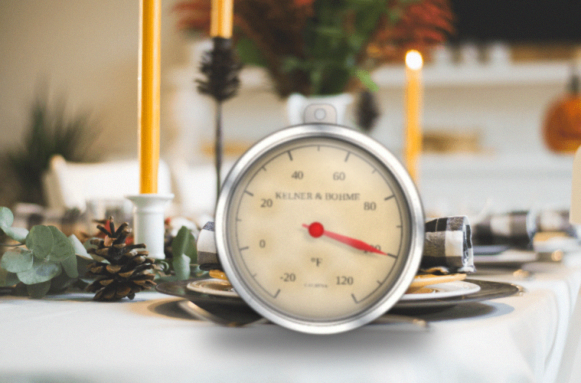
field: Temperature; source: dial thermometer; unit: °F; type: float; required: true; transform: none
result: 100 °F
